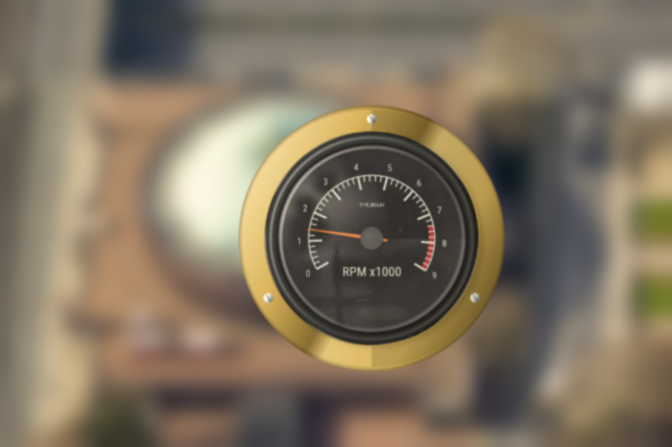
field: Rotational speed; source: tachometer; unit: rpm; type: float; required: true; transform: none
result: 1400 rpm
